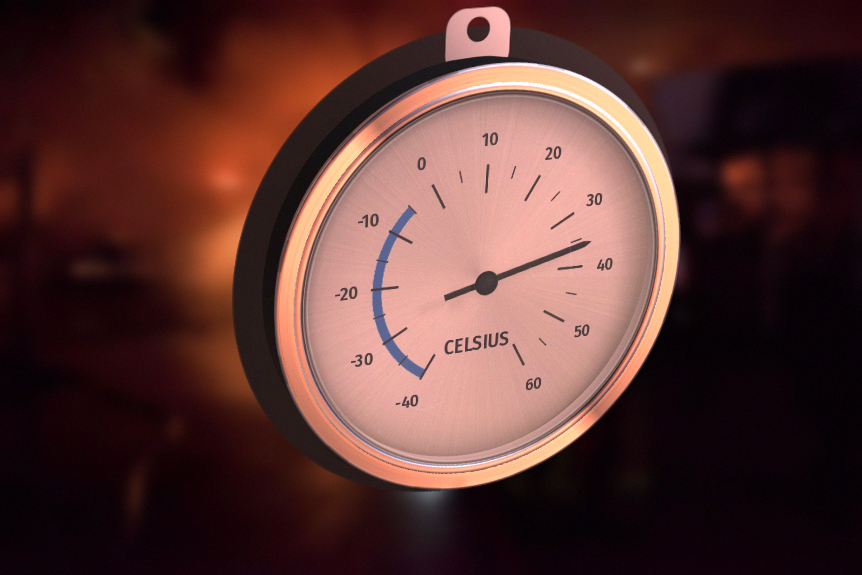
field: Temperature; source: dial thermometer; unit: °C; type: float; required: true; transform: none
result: 35 °C
